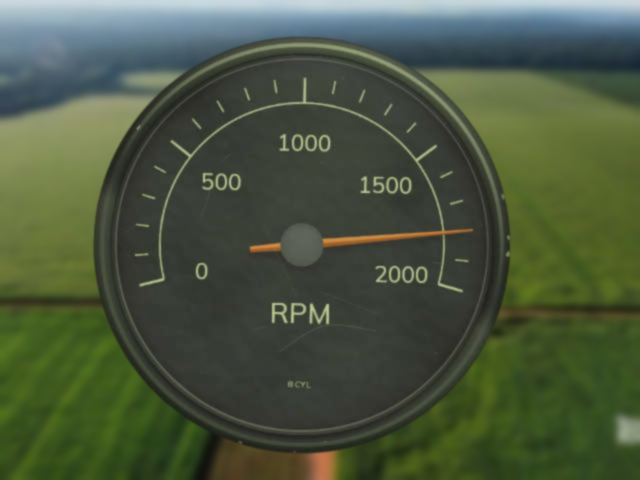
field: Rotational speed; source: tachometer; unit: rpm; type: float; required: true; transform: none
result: 1800 rpm
